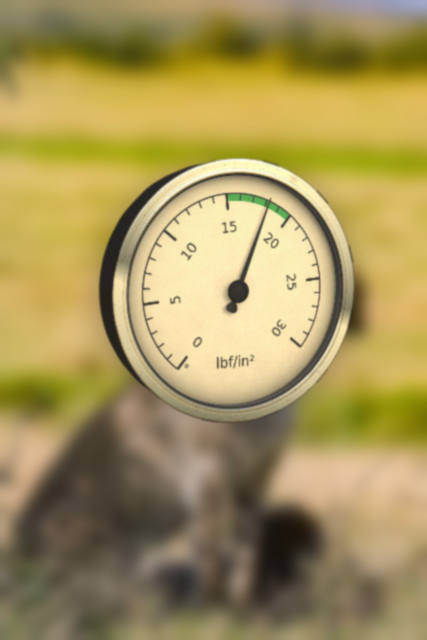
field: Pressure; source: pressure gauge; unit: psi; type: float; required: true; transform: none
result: 18 psi
